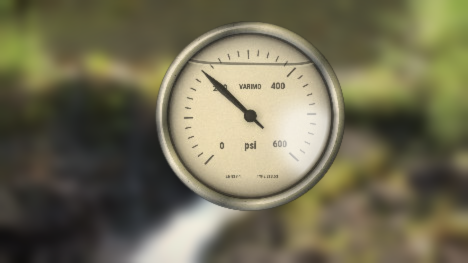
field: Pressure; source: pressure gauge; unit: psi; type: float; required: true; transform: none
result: 200 psi
